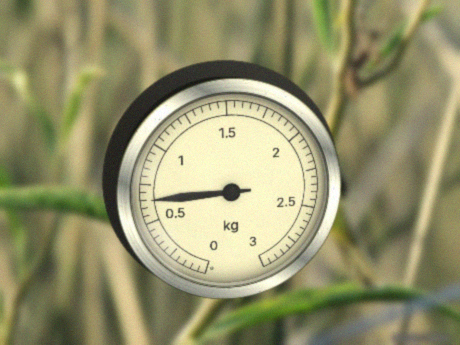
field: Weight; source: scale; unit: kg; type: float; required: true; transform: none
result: 0.65 kg
